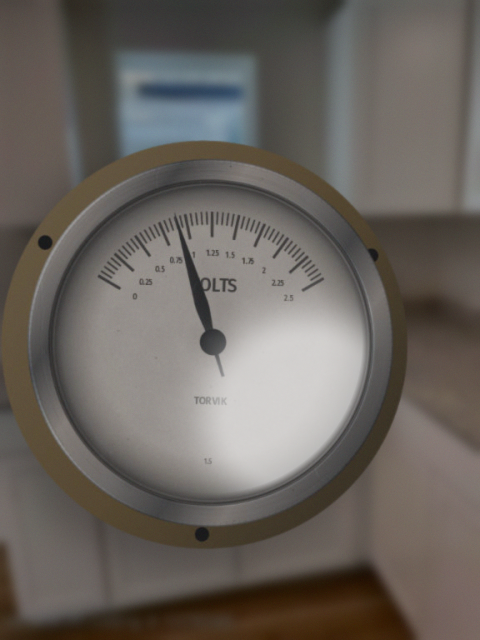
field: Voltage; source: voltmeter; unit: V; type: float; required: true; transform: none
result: 0.9 V
